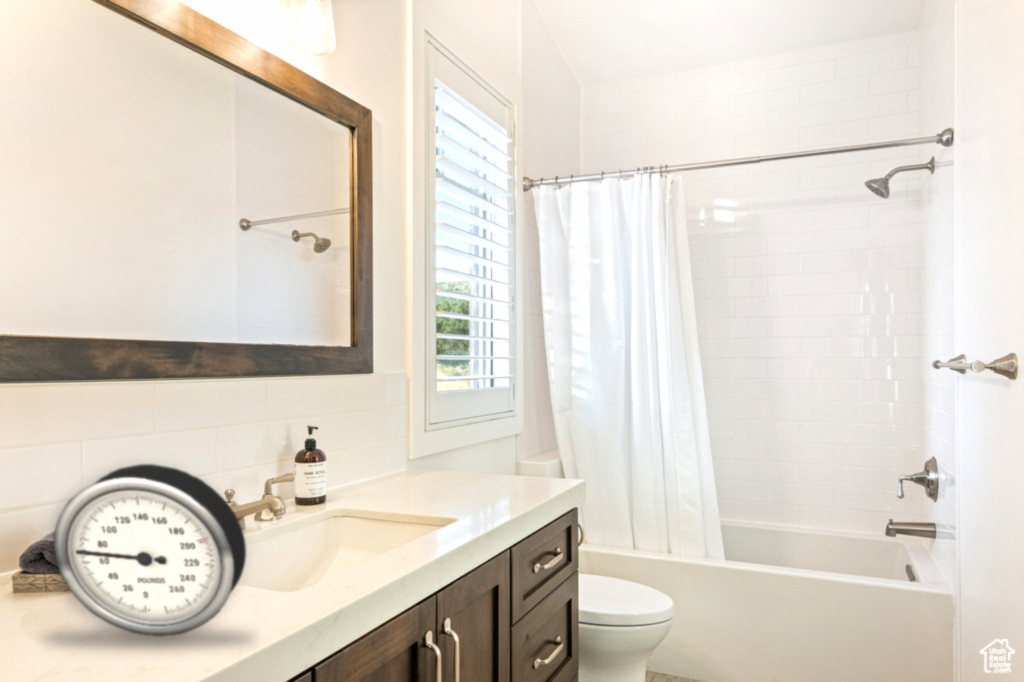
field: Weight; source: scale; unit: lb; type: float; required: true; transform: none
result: 70 lb
